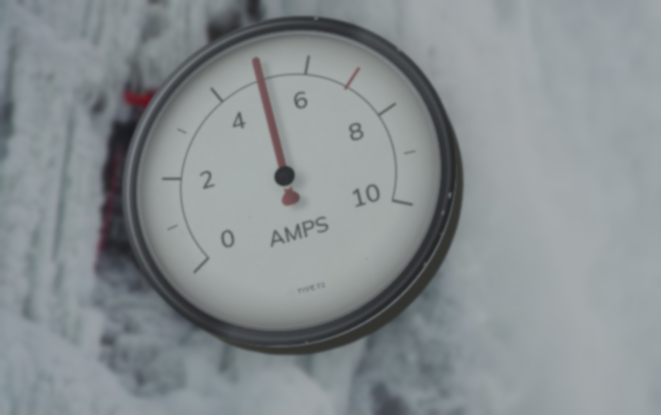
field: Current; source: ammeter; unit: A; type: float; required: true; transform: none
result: 5 A
